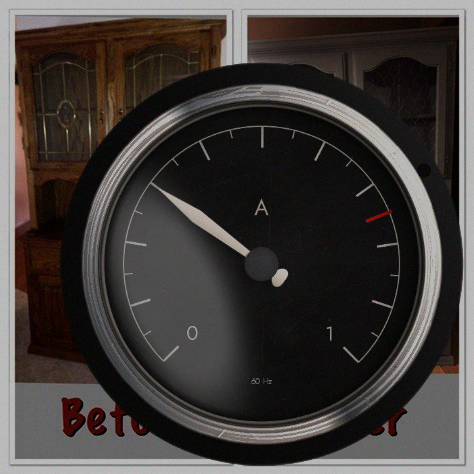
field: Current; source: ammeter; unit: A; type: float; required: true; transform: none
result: 0.3 A
